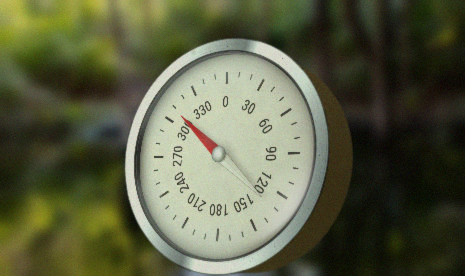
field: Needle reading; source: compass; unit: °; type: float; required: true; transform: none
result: 310 °
